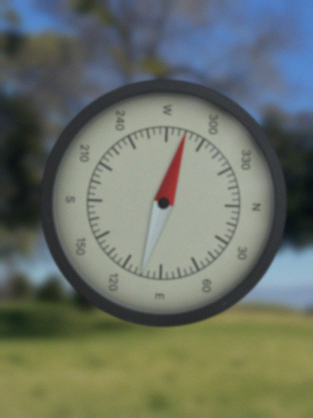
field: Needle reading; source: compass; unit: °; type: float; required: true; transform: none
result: 285 °
